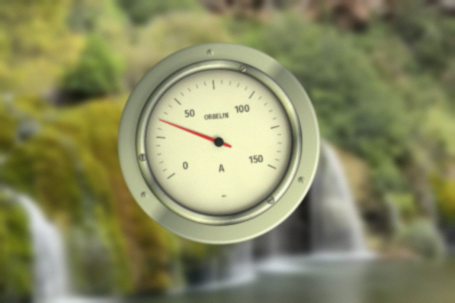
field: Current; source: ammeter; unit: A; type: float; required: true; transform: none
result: 35 A
